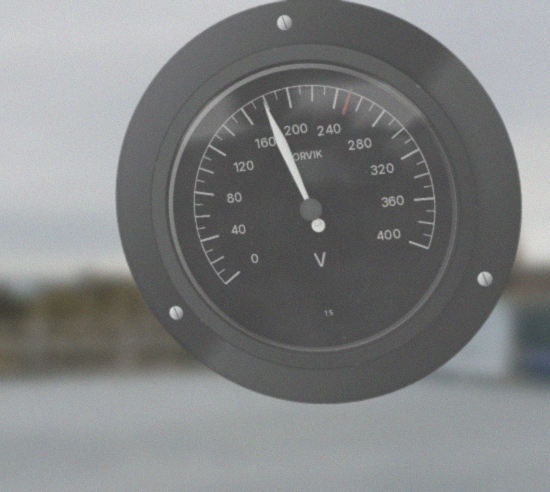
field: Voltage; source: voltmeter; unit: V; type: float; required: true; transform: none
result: 180 V
